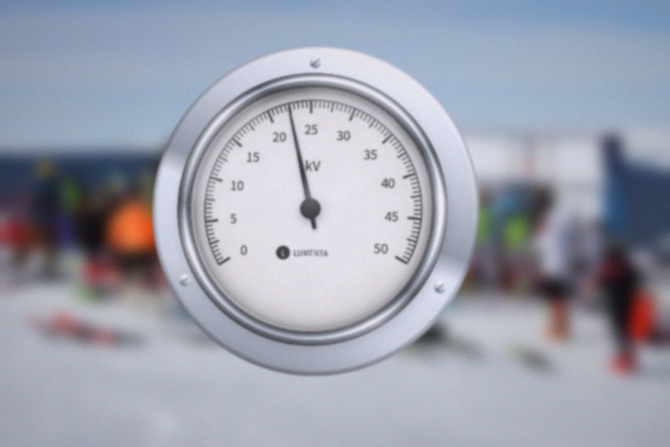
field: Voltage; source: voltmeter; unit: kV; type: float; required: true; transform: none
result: 22.5 kV
